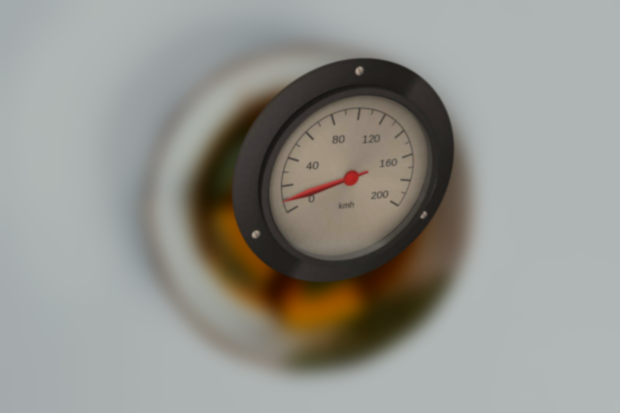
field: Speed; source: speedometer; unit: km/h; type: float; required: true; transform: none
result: 10 km/h
